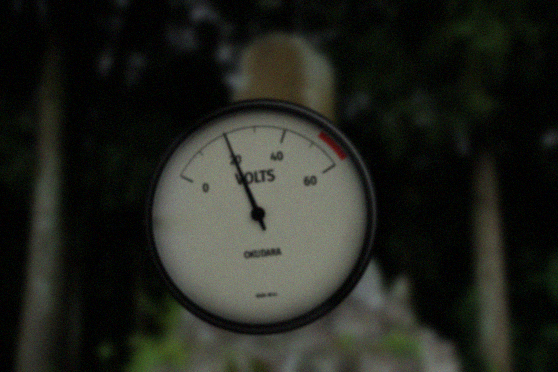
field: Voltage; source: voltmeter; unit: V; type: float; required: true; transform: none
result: 20 V
